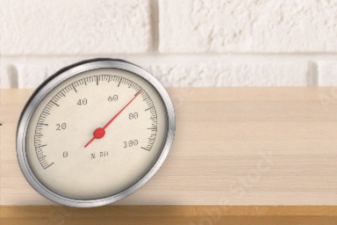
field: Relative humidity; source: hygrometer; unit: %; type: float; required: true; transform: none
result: 70 %
